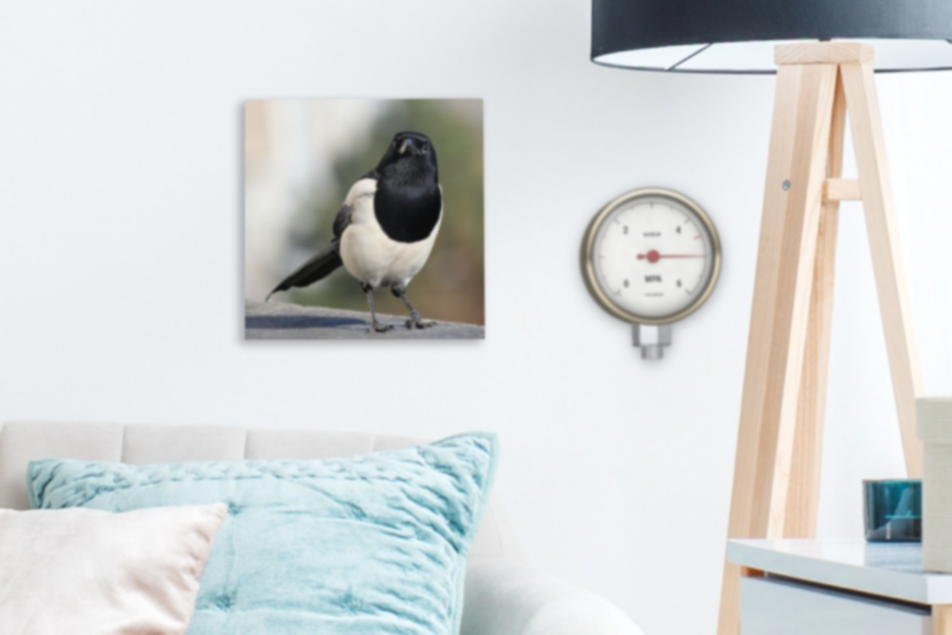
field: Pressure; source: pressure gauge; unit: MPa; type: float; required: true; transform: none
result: 5 MPa
